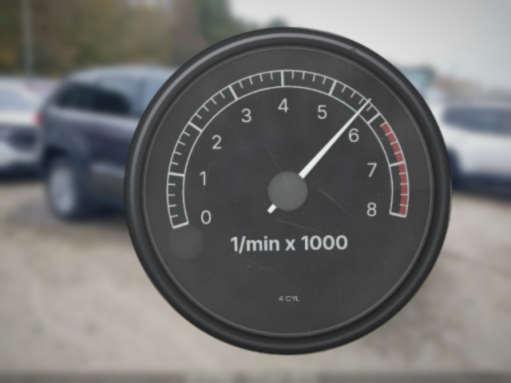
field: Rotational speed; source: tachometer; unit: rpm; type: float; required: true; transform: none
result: 5700 rpm
